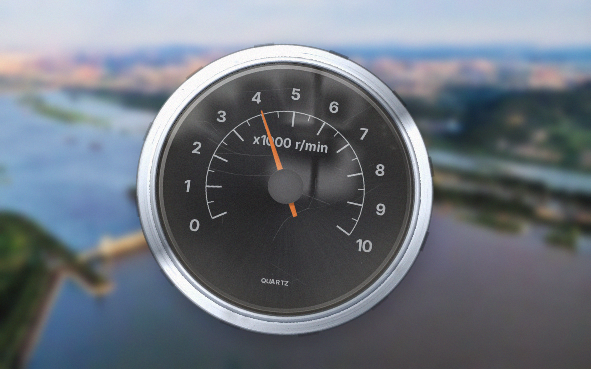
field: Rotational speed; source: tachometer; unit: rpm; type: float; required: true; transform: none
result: 4000 rpm
